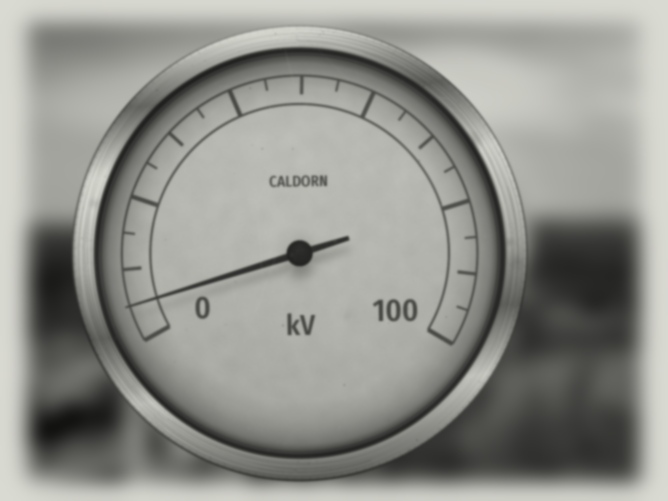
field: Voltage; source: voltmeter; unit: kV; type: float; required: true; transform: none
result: 5 kV
